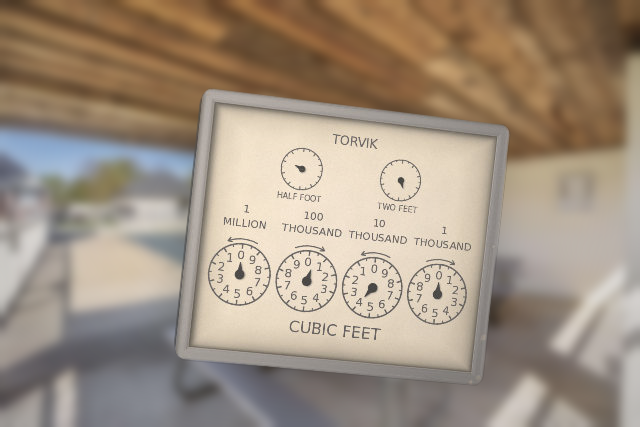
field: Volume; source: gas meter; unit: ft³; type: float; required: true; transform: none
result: 4000 ft³
